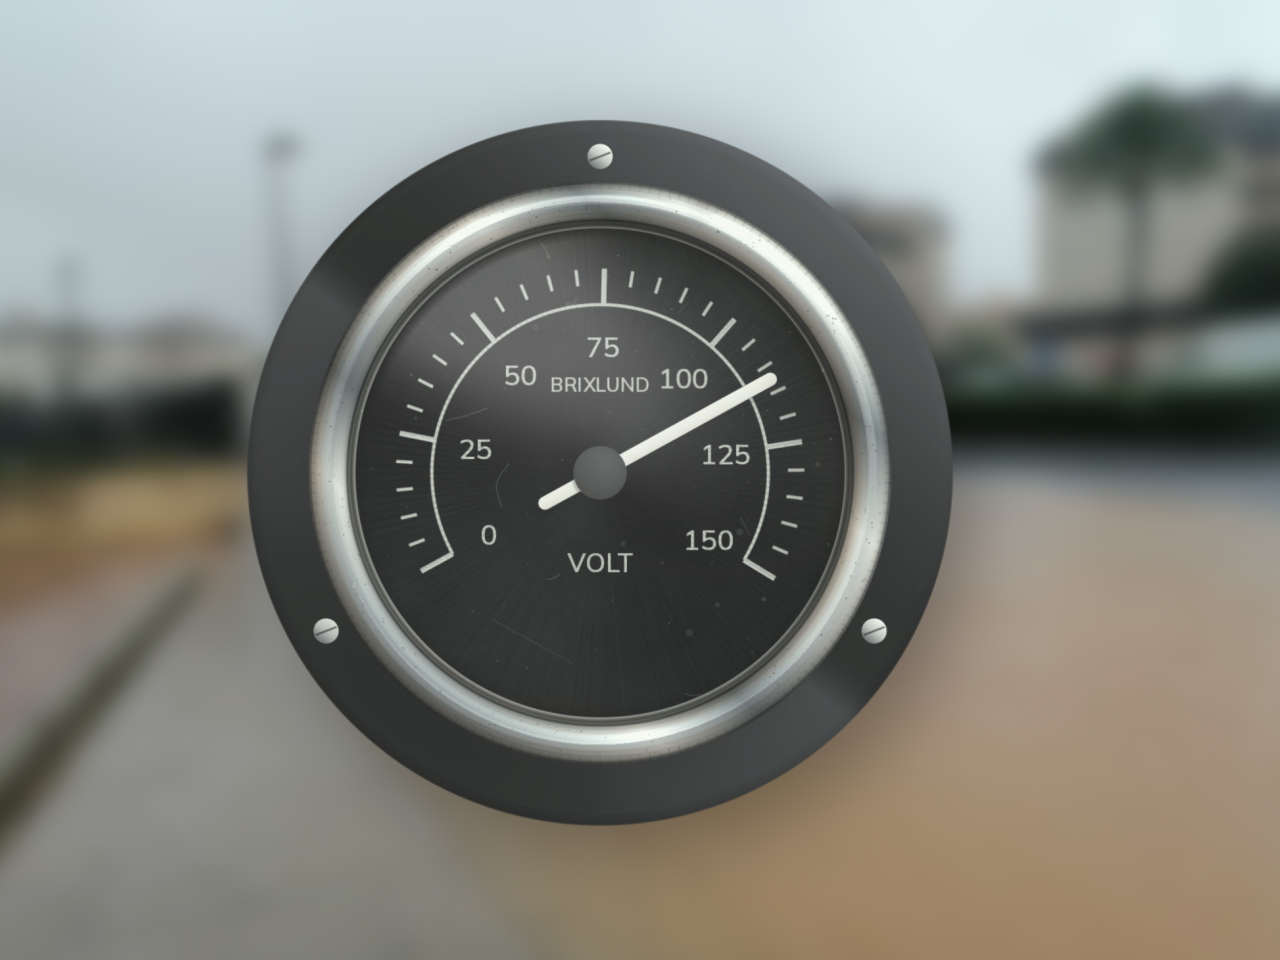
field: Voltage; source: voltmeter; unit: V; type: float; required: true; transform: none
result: 112.5 V
